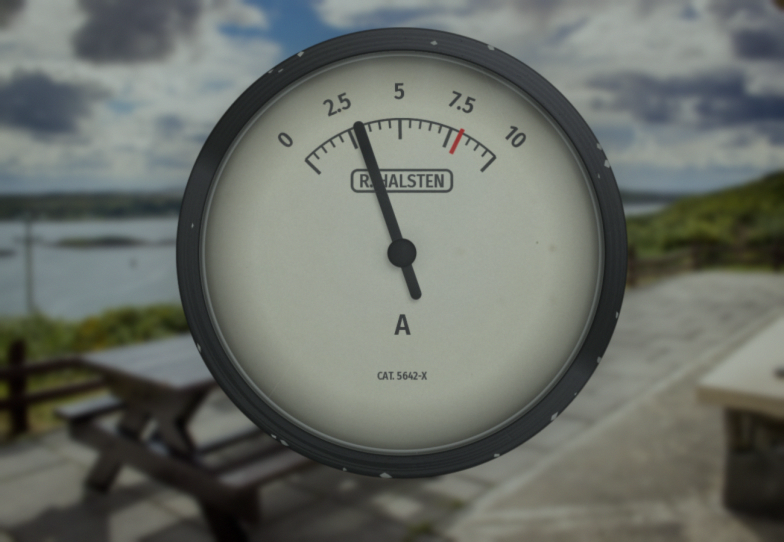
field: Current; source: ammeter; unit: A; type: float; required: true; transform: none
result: 3 A
